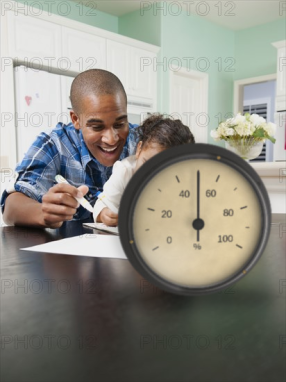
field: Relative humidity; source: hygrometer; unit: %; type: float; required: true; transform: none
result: 50 %
